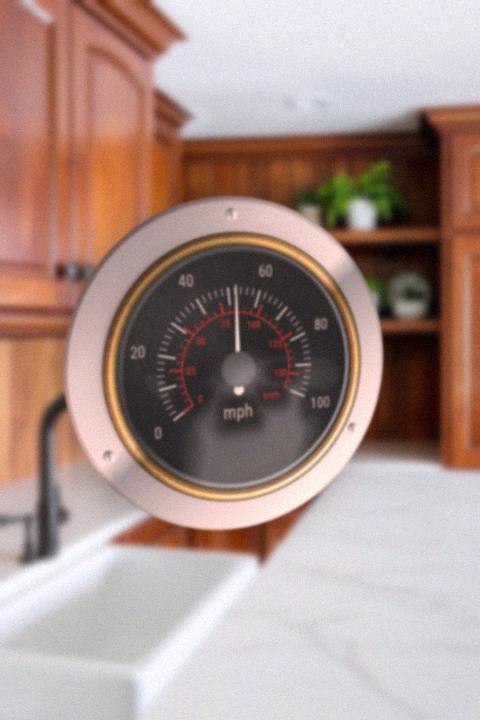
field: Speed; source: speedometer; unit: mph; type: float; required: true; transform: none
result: 52 mph
